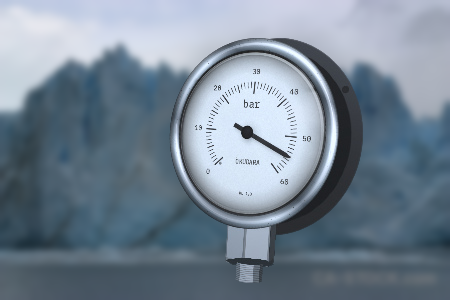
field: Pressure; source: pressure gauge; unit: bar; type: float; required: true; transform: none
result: 55 bar
